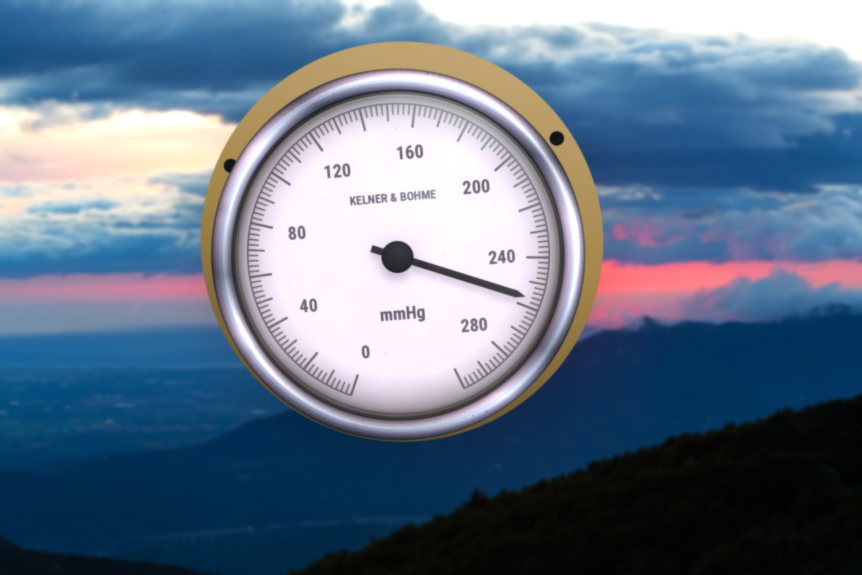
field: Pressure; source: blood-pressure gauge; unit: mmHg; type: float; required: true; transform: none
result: 256 mmHg
